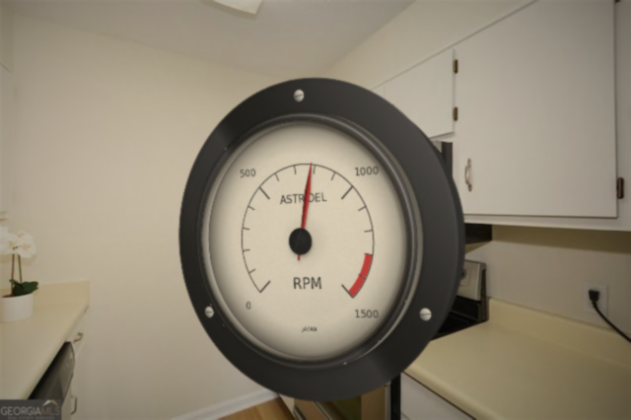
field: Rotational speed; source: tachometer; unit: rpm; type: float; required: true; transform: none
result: 800 rpm
